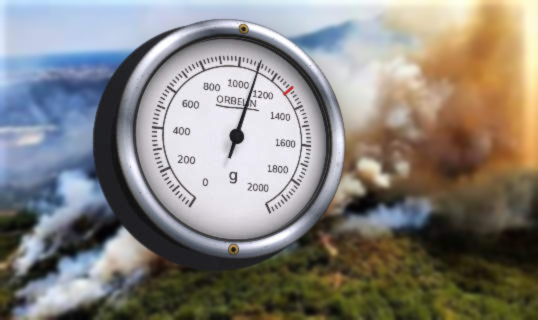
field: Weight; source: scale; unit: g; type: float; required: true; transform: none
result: 1100 g
